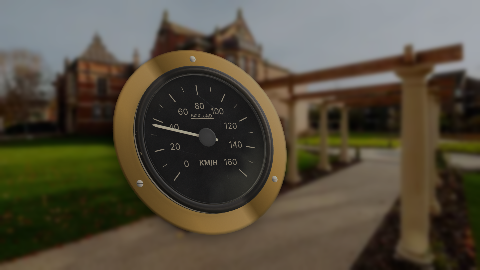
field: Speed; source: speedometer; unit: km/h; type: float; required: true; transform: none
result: 35 km/h
